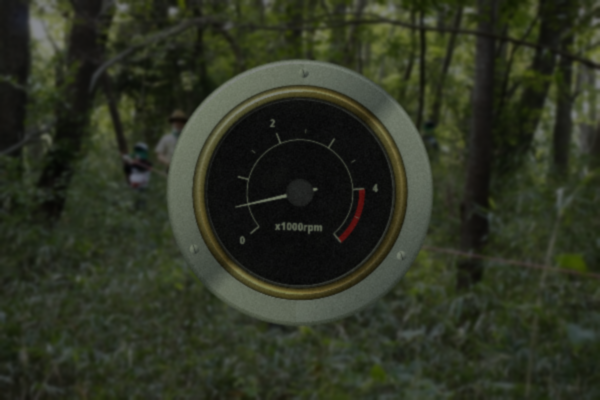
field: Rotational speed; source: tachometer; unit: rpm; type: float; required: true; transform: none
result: 500 rpm
